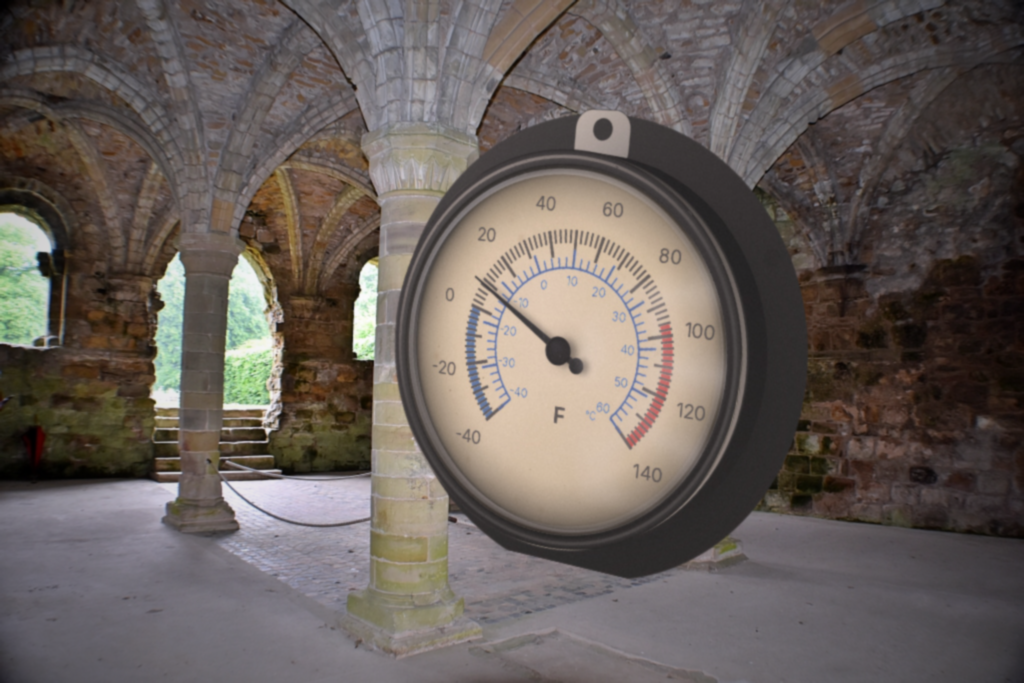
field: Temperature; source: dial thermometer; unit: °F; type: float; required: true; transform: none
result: 10 °F
